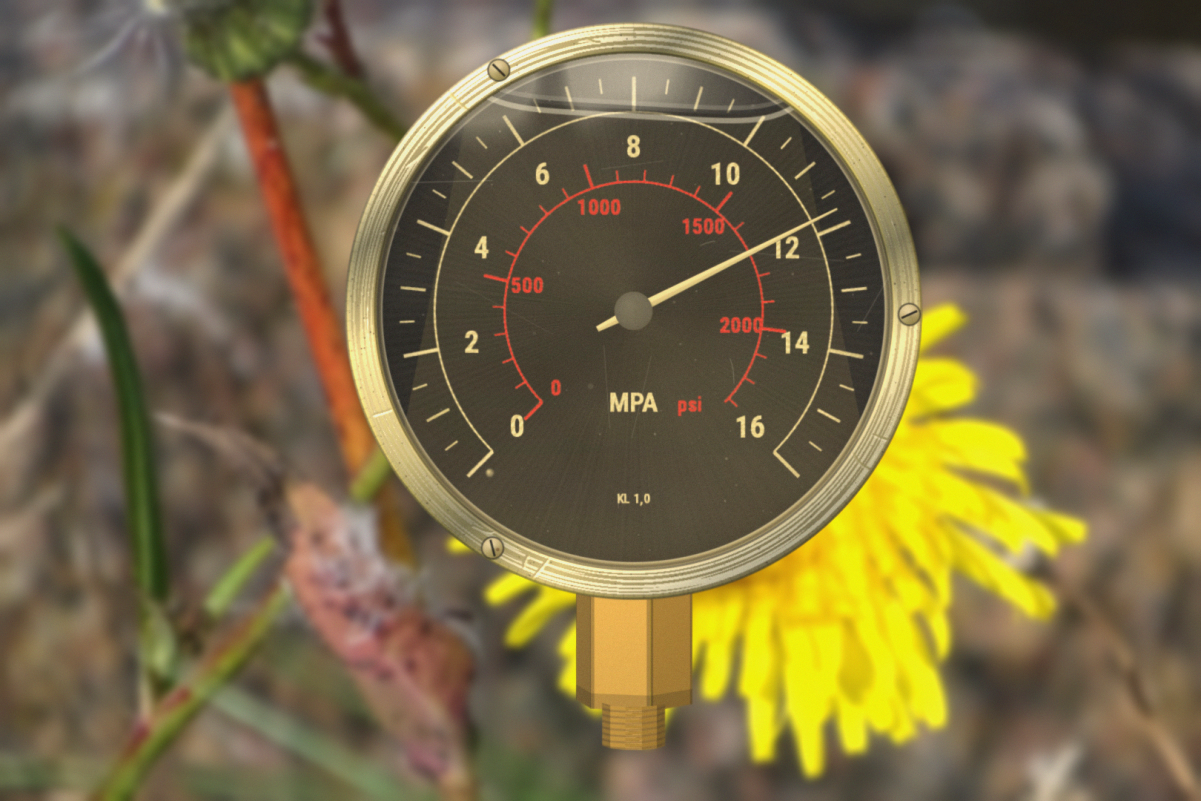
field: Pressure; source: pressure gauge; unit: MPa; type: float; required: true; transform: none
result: 11.75 MPa
